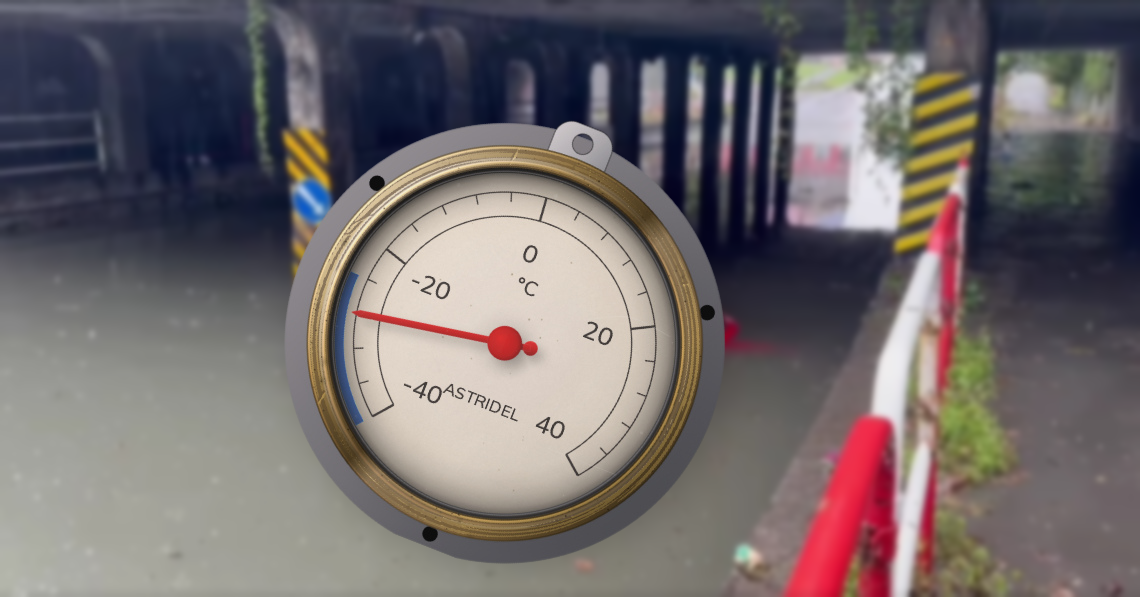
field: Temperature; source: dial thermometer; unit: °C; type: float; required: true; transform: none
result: -28 °C
